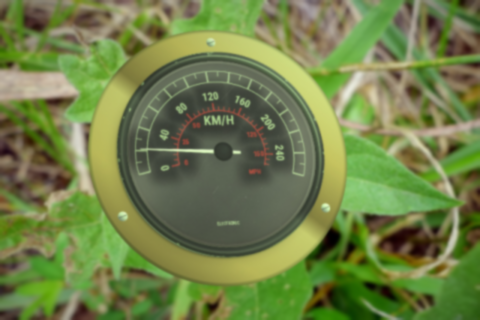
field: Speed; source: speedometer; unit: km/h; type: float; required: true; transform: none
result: 20 km/h
